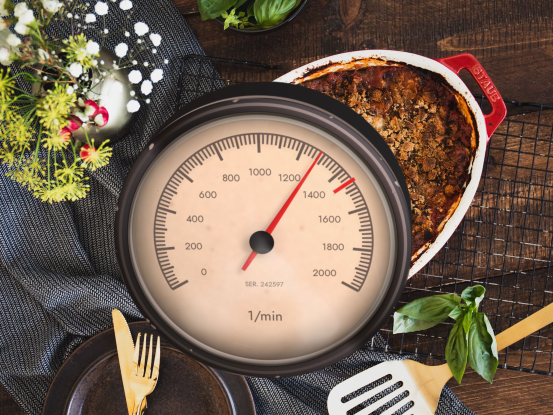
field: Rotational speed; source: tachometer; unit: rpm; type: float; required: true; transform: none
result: 1280 rpm
